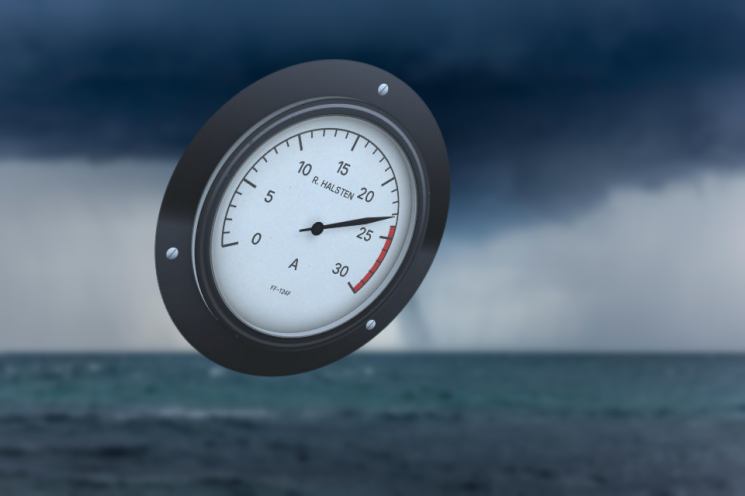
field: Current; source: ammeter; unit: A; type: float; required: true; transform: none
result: 23 A
